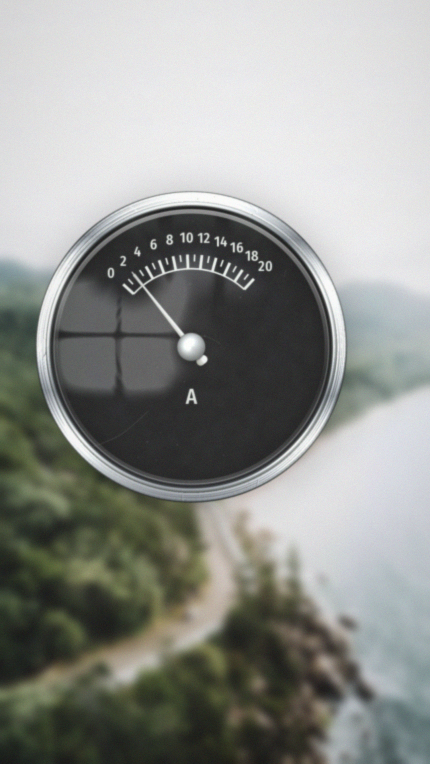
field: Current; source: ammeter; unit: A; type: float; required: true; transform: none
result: 2 A
